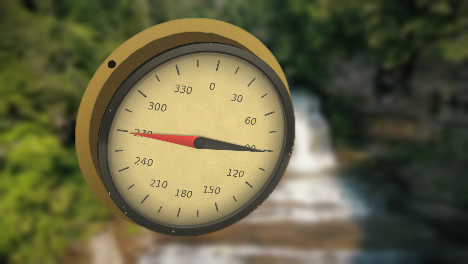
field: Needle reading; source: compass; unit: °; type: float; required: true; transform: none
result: 270 °
